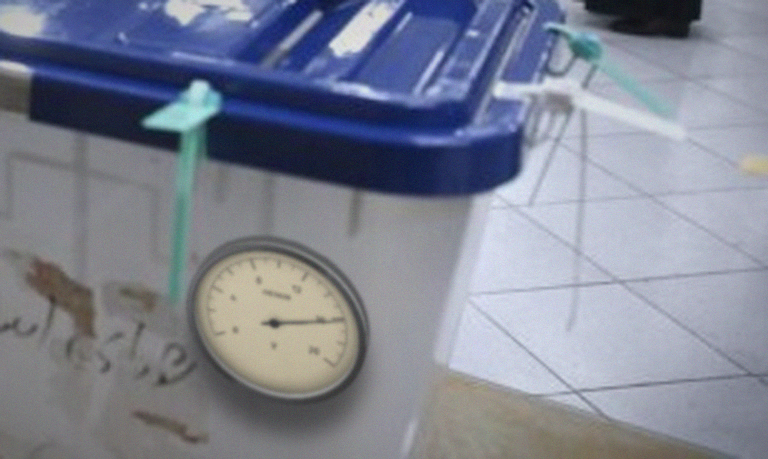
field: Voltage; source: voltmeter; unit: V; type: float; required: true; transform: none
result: 16 V
